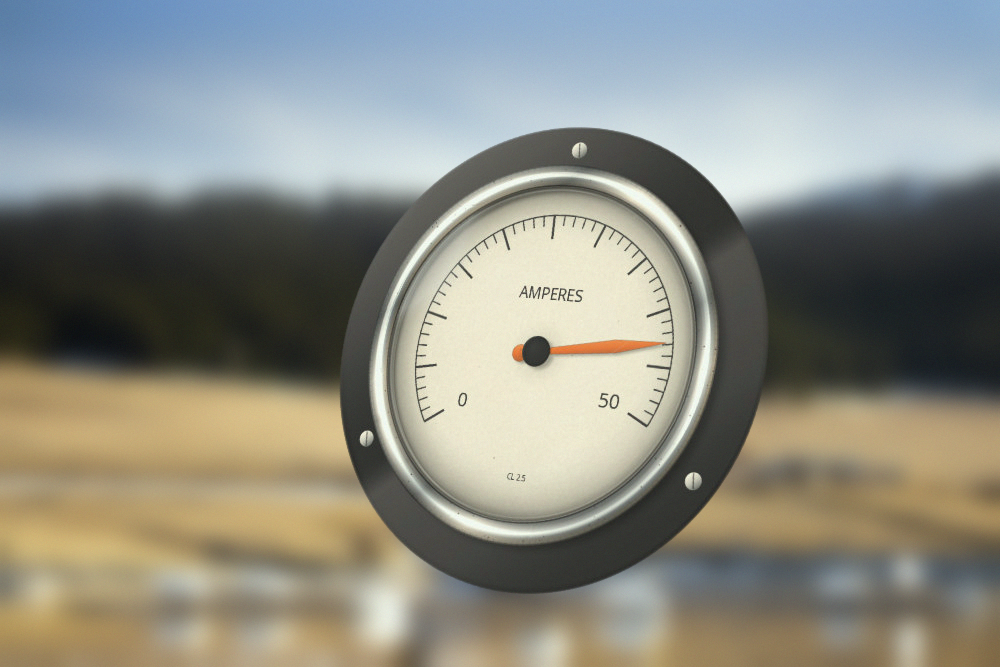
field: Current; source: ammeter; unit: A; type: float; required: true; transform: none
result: 43 A
